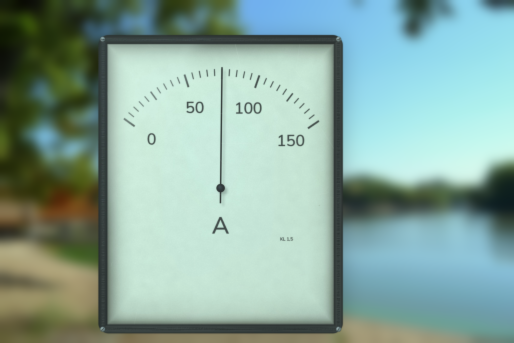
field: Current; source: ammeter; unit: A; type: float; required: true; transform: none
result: 75 A
